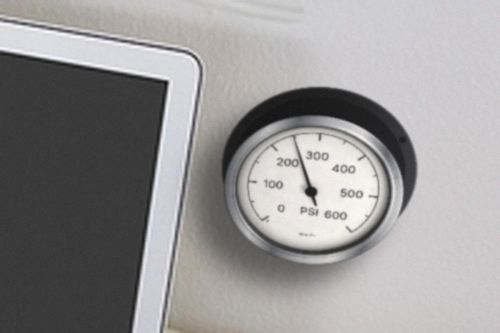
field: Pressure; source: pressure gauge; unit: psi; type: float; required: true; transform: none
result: 250 psi
